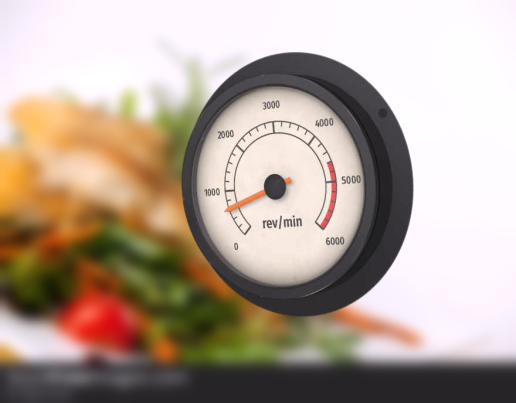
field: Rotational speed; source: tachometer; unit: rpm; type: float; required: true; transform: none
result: 600 rpm
